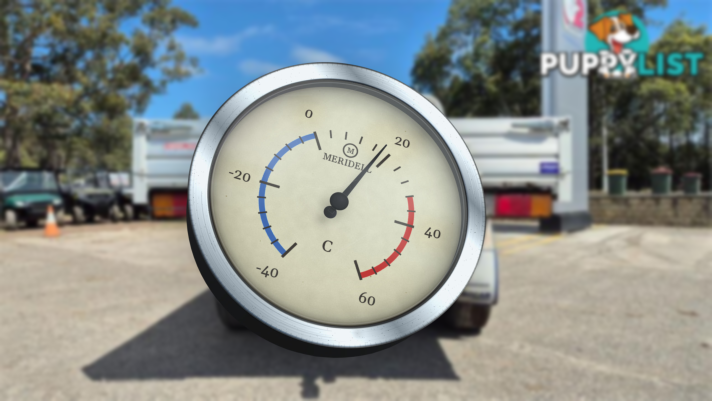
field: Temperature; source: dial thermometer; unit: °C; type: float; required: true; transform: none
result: 18 °C
